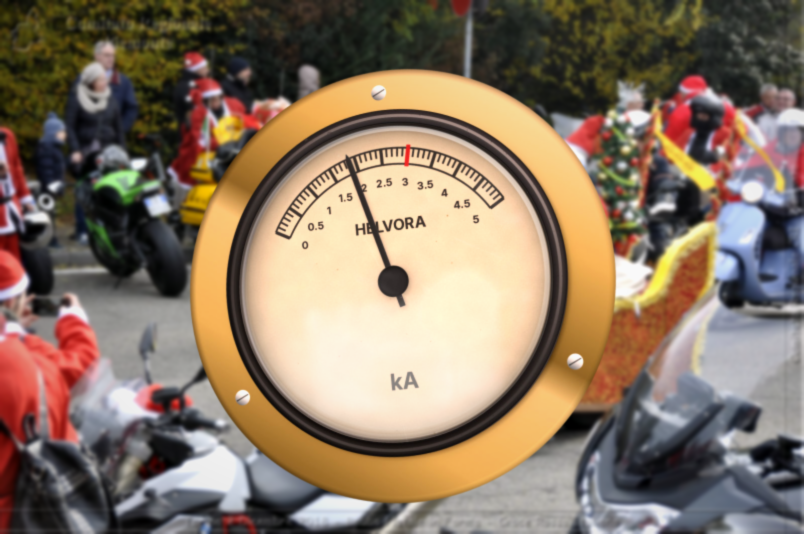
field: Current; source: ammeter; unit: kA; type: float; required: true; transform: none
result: 1.9 kA
